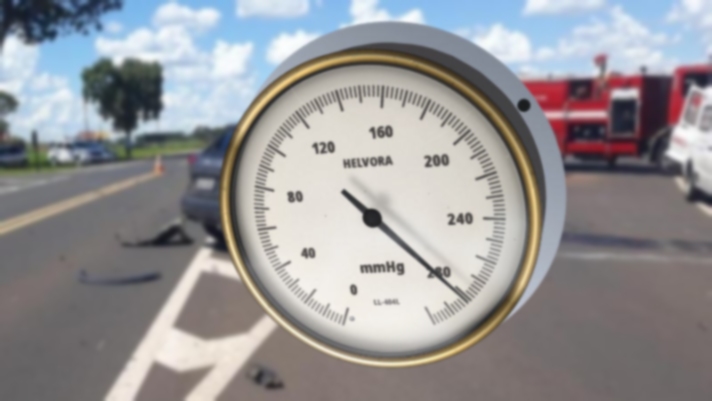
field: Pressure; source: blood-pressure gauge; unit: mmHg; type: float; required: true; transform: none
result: 280 mmHg
